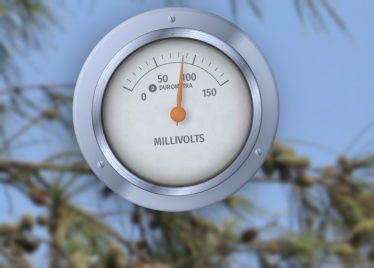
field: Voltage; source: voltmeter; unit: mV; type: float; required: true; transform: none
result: 85 mV
